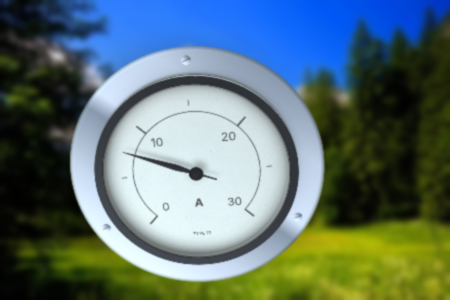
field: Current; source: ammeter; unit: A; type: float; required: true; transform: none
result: 7.5 A
